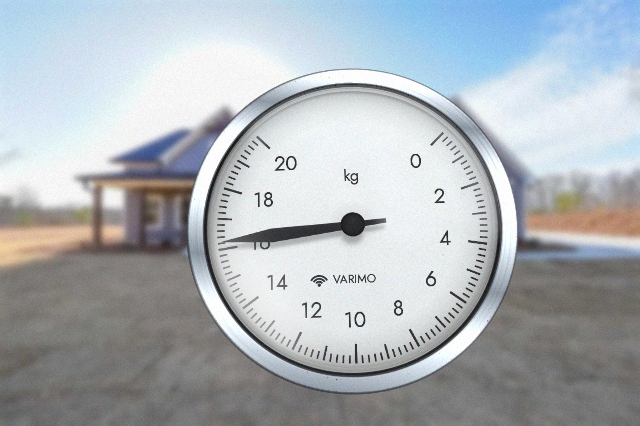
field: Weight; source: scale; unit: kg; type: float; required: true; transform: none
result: 16.2 kg
